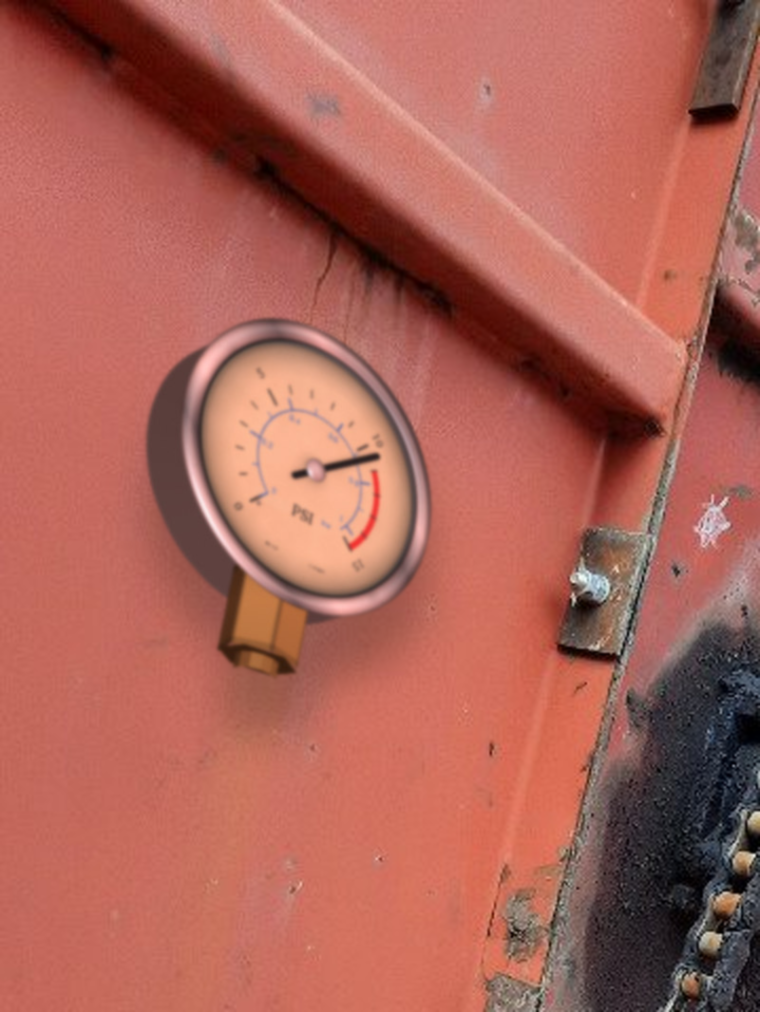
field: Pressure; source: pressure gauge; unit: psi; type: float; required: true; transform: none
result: 10.5 psi
